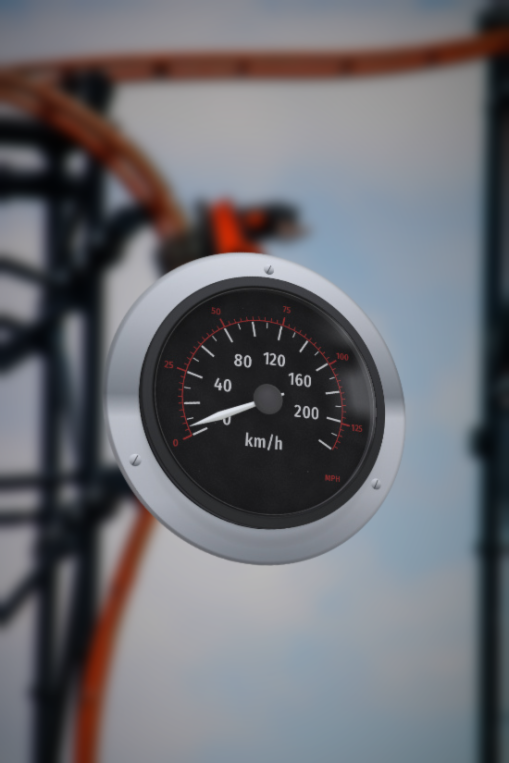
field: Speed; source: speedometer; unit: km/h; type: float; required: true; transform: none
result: 5 km/h
